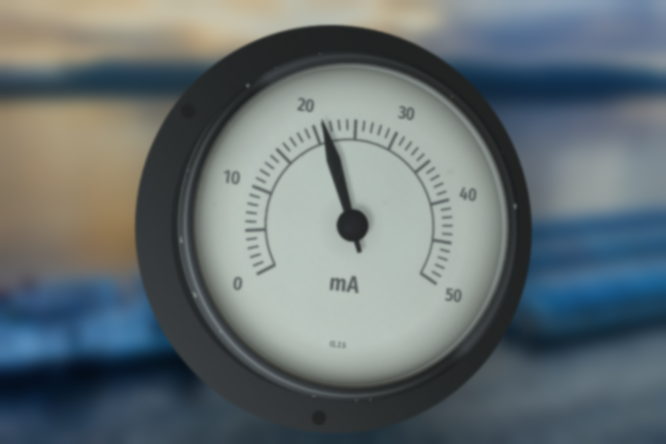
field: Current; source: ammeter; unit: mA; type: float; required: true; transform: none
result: 21 mA
